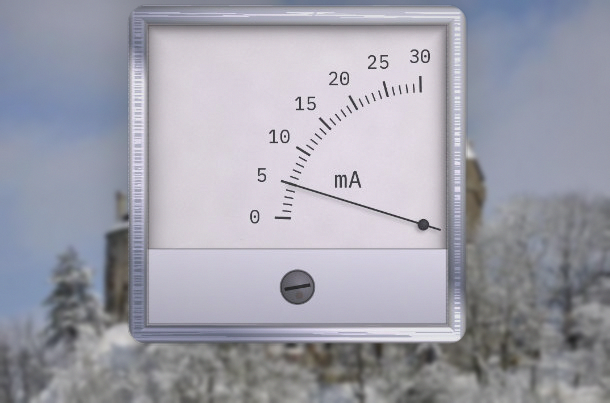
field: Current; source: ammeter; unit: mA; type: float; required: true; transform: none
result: 5 mA
